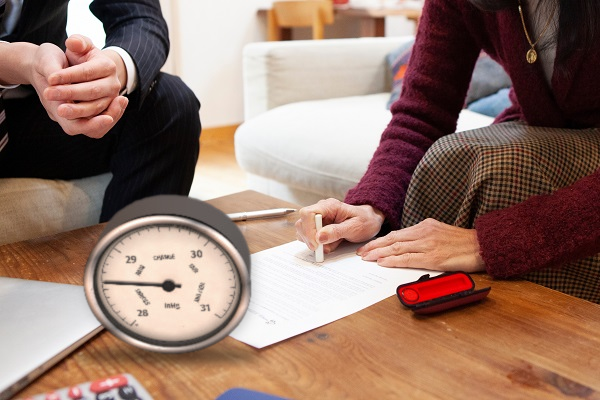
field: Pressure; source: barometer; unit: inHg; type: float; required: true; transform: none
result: 28.6 inHg
